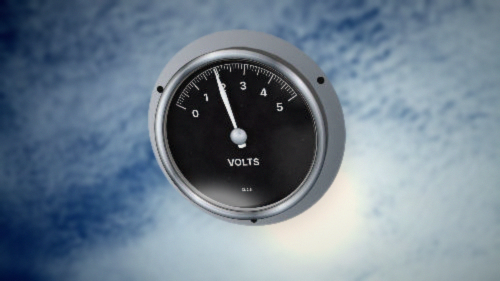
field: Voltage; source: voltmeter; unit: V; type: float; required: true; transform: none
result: 2 V
